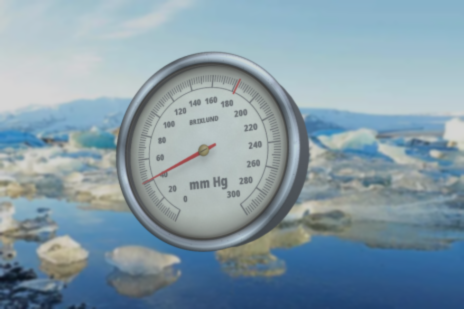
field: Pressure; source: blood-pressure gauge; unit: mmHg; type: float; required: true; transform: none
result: 40 mmHg
